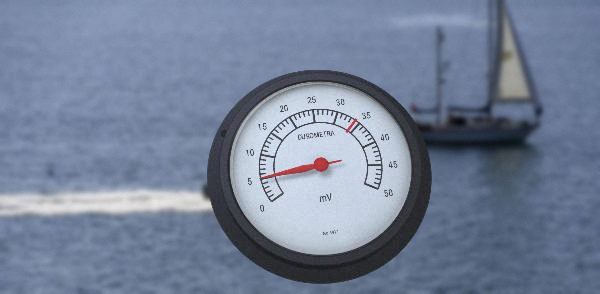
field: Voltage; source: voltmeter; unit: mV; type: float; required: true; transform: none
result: 5 mV
